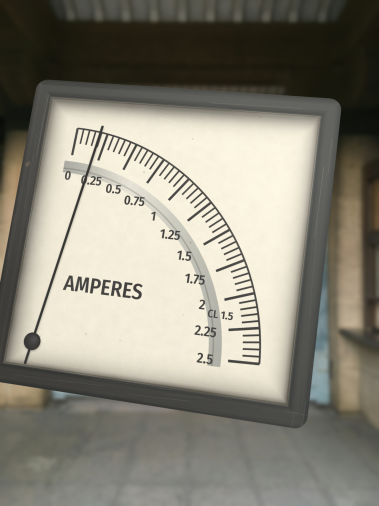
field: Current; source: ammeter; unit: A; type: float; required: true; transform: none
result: 0.2 A
